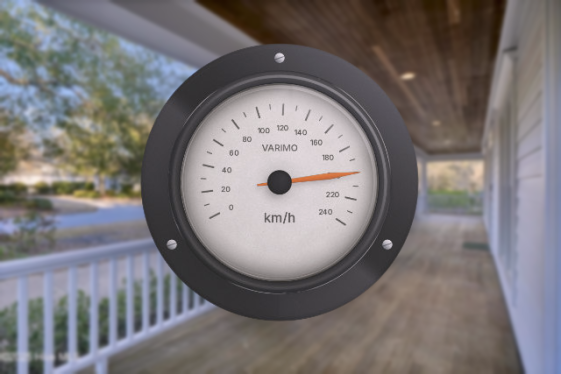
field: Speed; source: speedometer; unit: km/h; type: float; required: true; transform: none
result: 200 km/h
